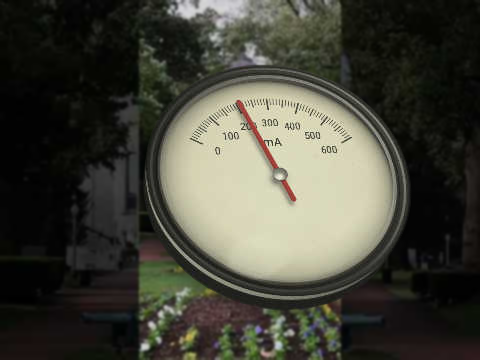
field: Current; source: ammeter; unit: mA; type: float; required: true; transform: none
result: 200 mA
